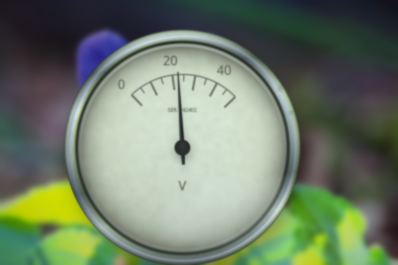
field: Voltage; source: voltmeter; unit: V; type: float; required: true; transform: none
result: 22.5 V
